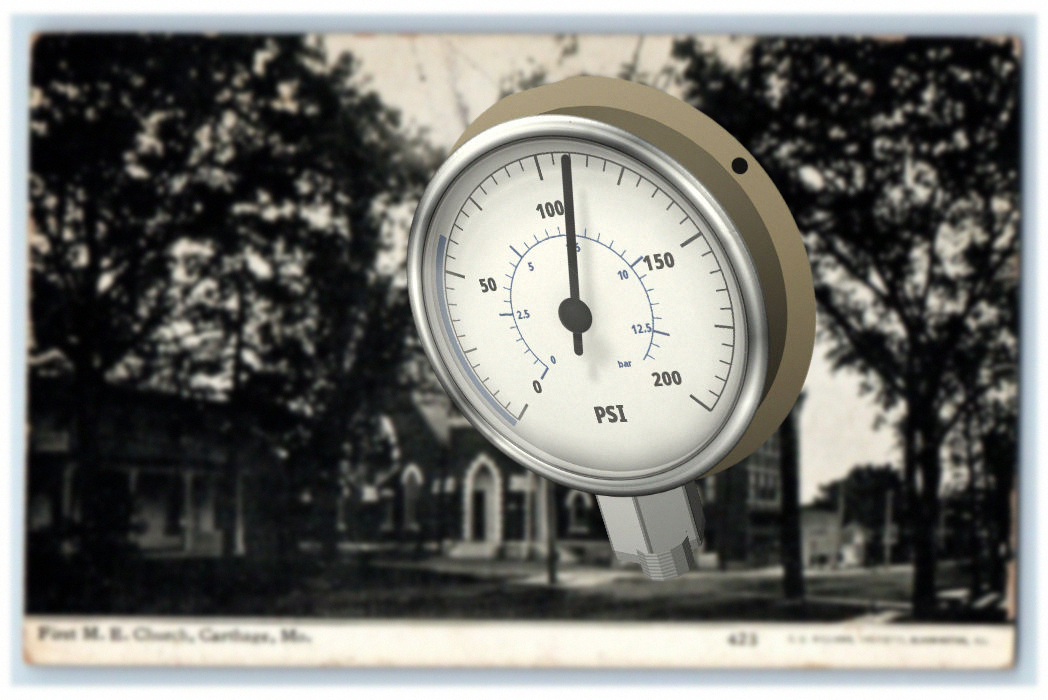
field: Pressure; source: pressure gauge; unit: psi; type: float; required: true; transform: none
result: 110 psi
